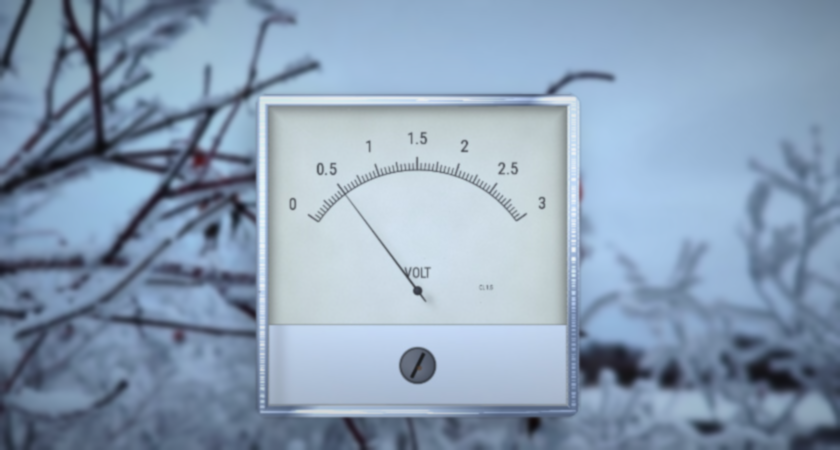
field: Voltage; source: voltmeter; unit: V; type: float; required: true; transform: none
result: 0.5 V
